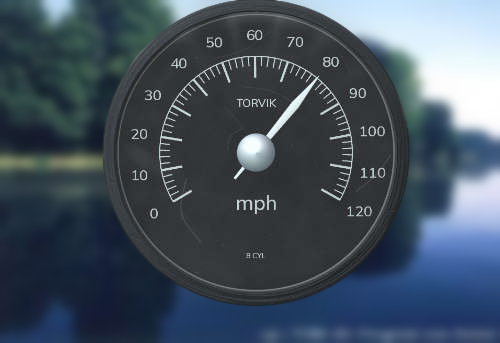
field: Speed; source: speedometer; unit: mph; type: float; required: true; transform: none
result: 80 mph
